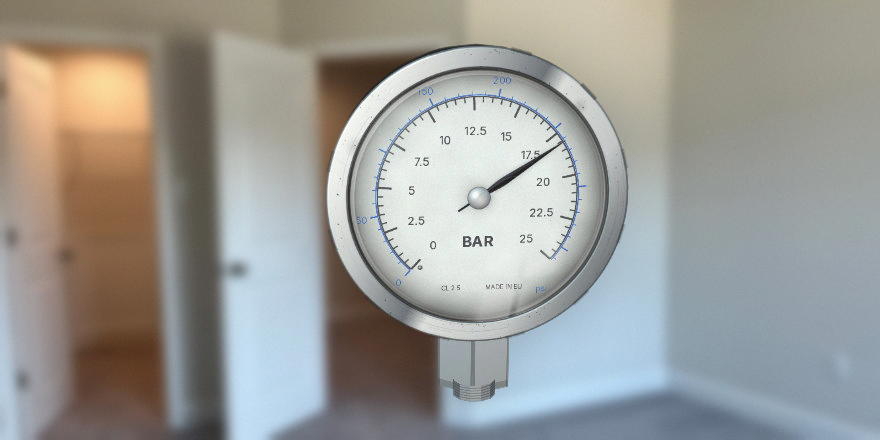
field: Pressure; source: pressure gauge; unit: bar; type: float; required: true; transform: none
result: 18 bar
